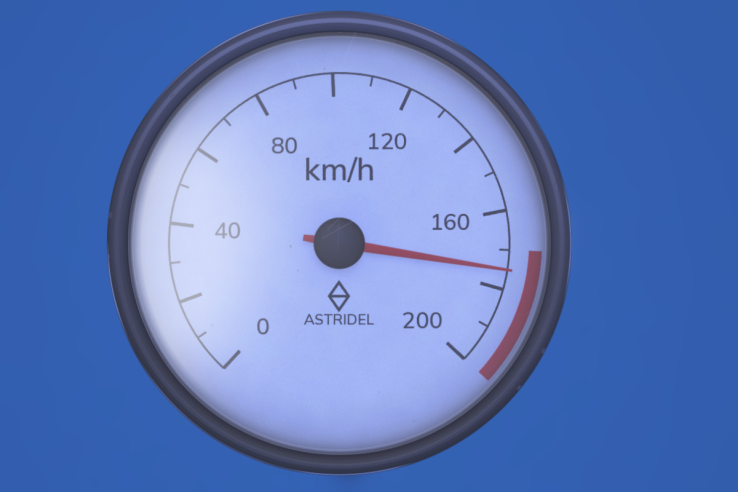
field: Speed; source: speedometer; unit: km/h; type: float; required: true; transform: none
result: 175 km/h
